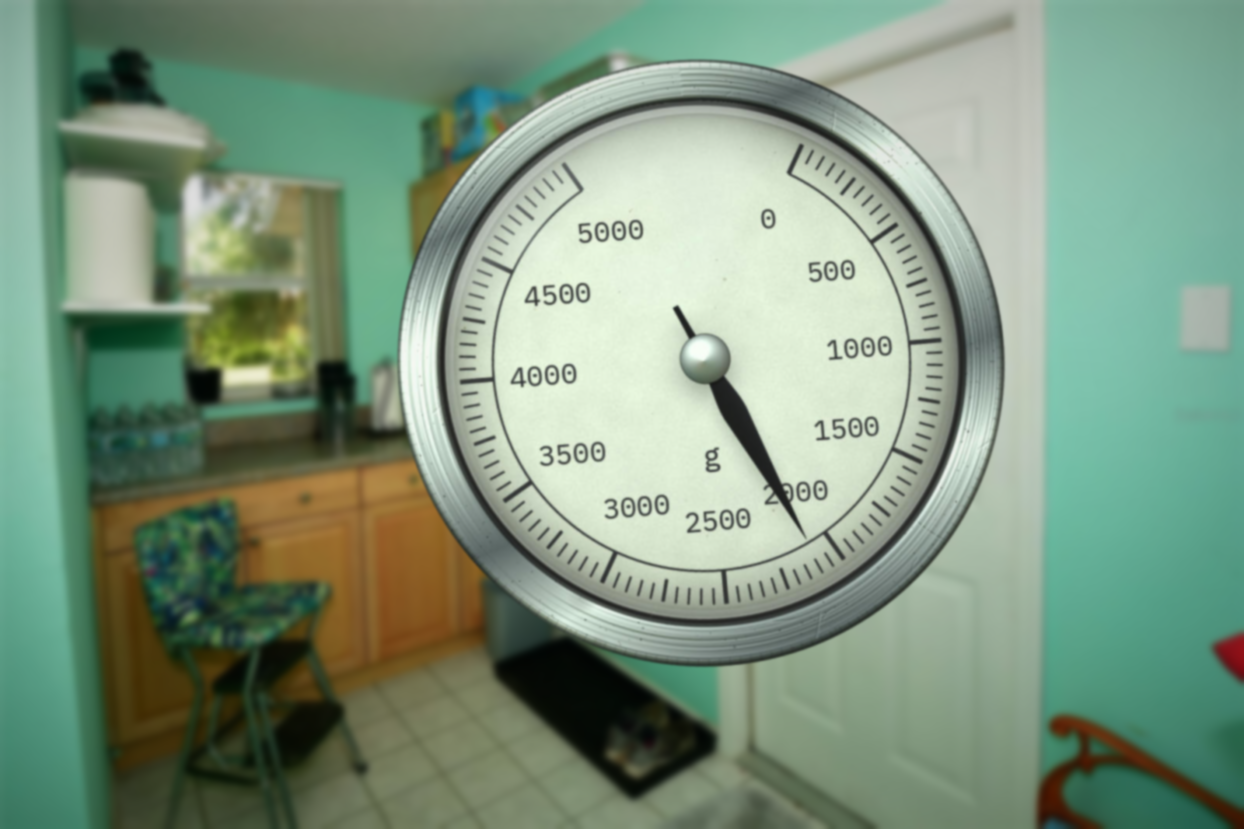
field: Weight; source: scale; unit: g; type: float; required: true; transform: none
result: 2100 g
